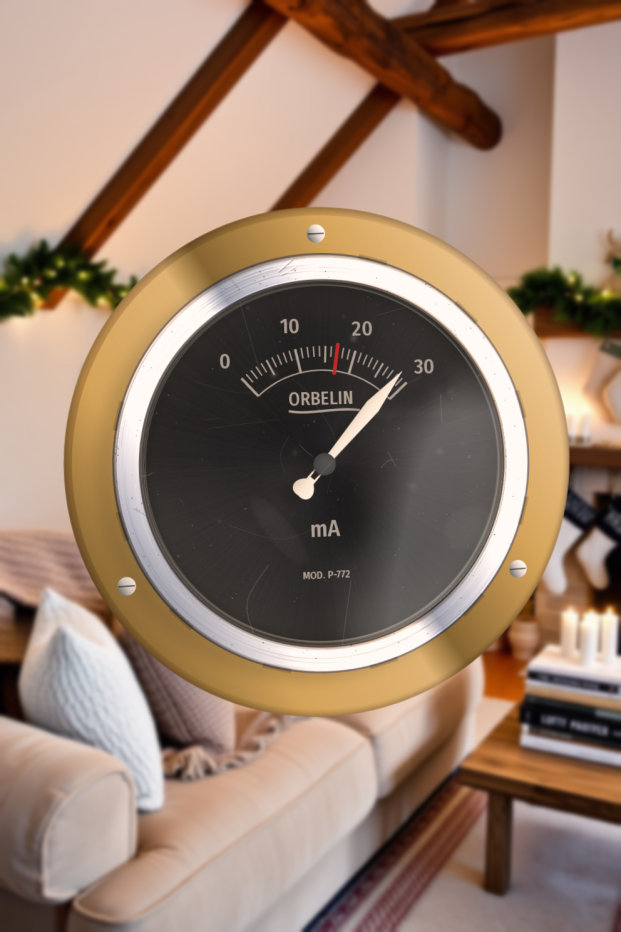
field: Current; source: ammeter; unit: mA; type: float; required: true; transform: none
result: 28 mA
